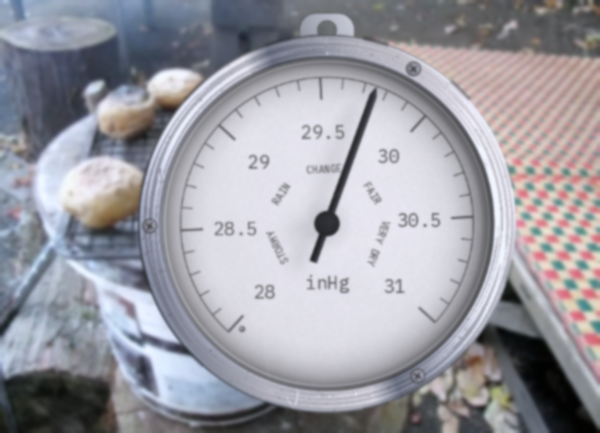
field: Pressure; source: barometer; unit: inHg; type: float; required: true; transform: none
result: 29.75 inHg
